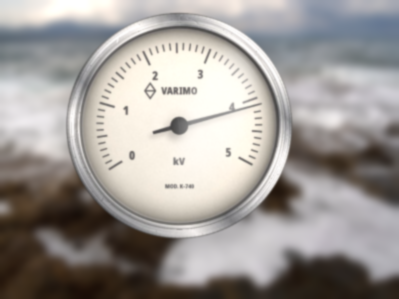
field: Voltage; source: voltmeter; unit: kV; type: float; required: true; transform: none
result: 4.1 kV
